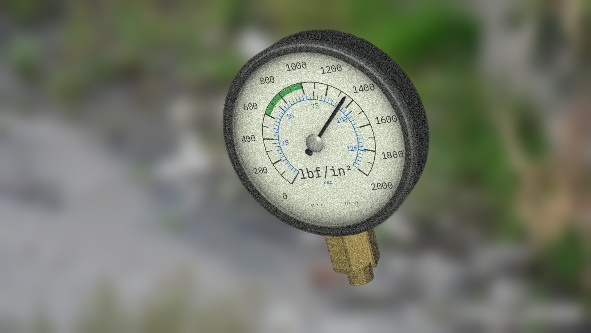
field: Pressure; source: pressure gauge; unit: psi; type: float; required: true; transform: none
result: 1350 psi
